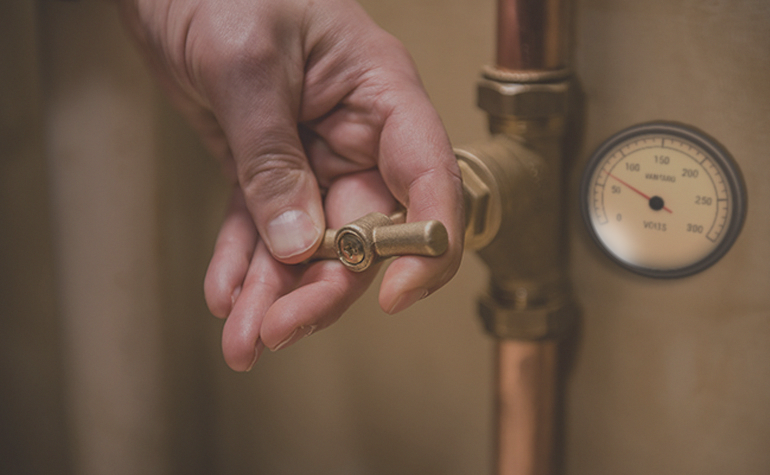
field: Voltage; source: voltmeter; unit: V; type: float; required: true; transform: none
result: 70 V
